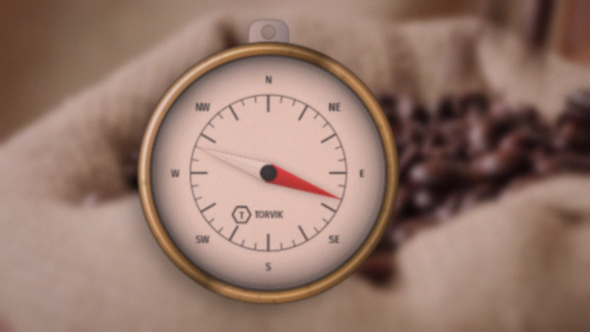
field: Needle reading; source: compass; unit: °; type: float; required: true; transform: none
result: 110 °
